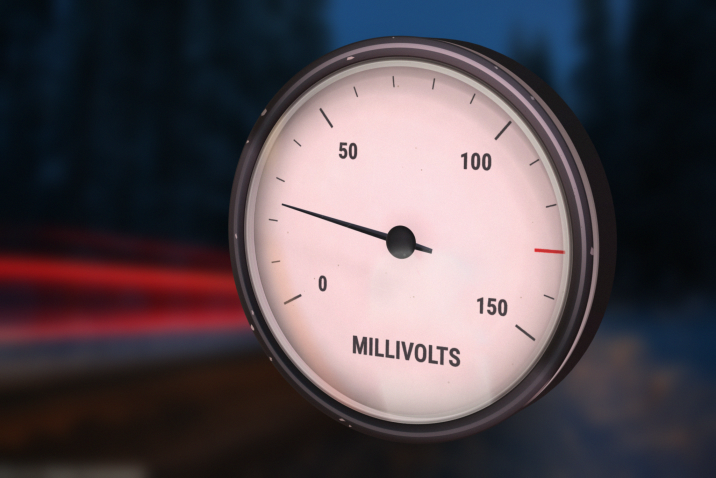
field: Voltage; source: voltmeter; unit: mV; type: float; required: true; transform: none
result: 25 mV
